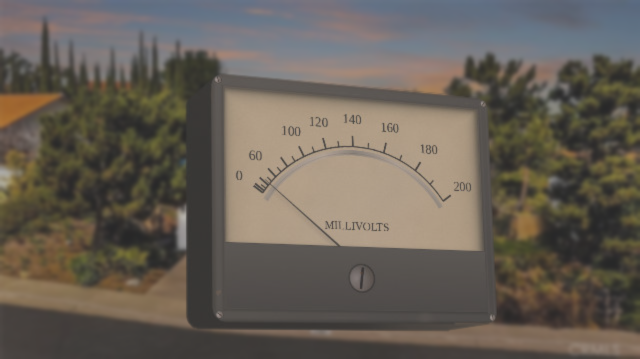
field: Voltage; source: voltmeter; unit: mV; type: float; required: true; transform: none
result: 40 mV
